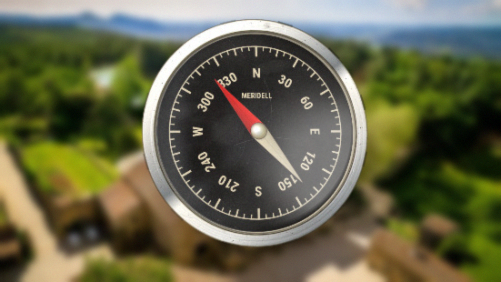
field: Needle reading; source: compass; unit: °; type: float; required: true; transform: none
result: 320 °
